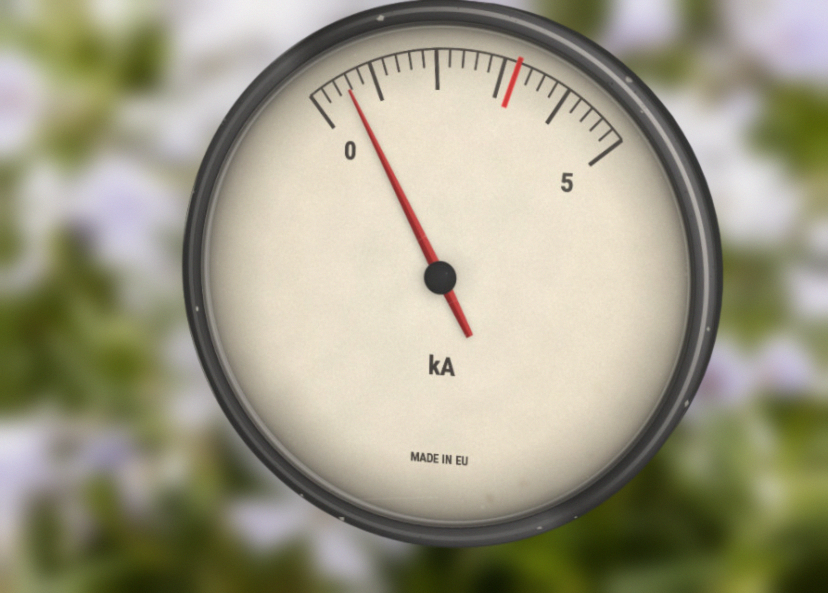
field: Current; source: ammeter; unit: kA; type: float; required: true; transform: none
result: 0.6 kA
